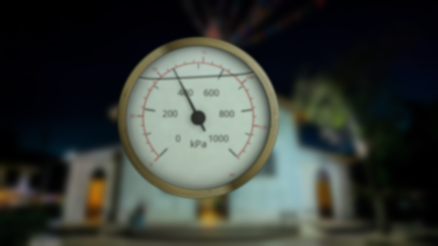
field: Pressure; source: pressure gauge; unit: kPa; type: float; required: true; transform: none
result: 400 kPa
